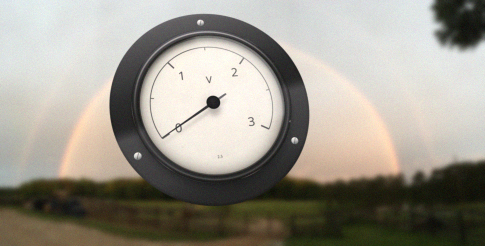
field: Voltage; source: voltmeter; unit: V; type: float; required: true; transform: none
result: 0 V
